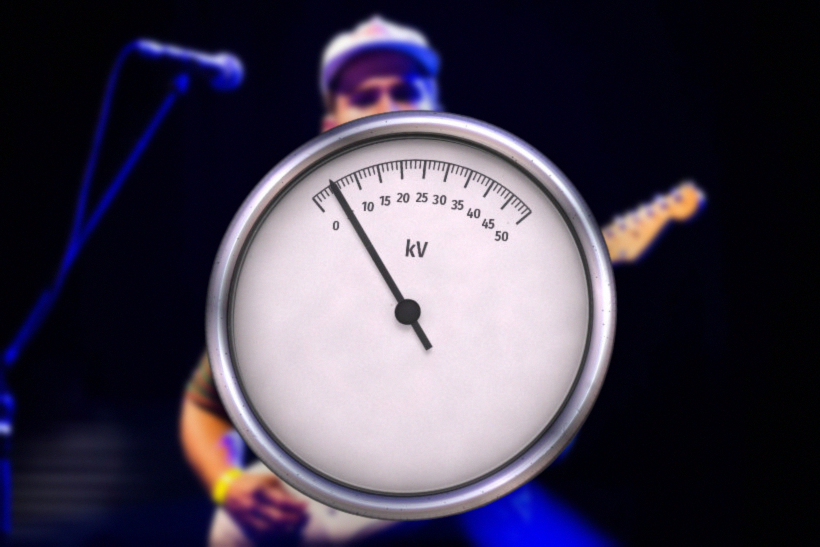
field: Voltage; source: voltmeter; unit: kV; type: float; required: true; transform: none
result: 5 kV
